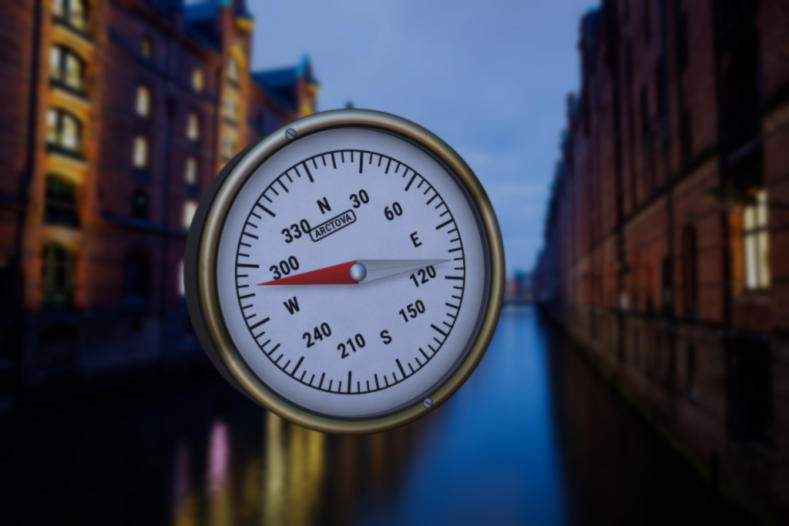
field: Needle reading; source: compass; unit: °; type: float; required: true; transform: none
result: 290 °
